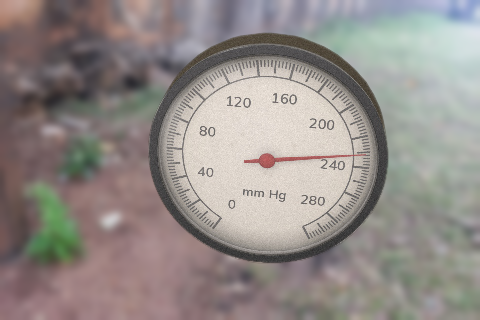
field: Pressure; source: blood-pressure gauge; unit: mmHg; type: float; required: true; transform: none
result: 230 mmHg
